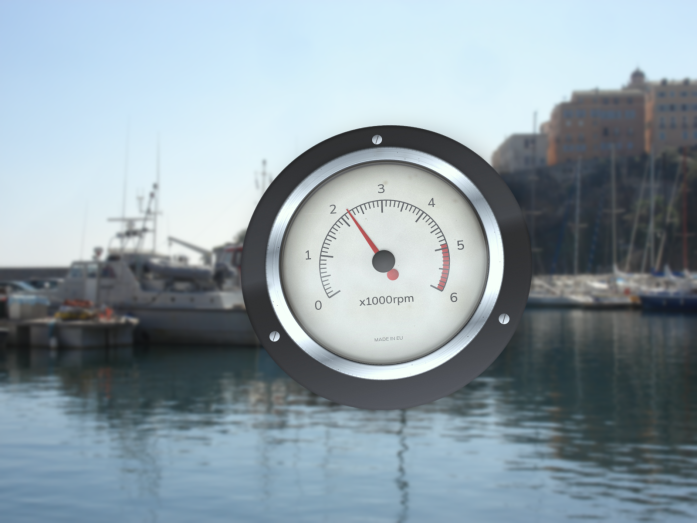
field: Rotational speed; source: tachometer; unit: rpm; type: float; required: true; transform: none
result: 2200 rpm
